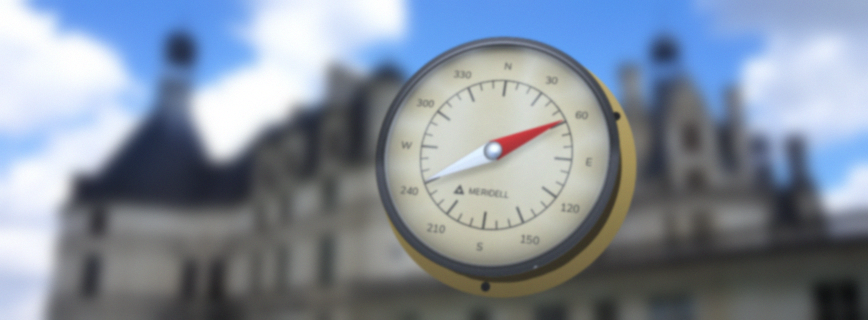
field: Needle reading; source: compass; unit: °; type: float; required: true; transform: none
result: 60 °
